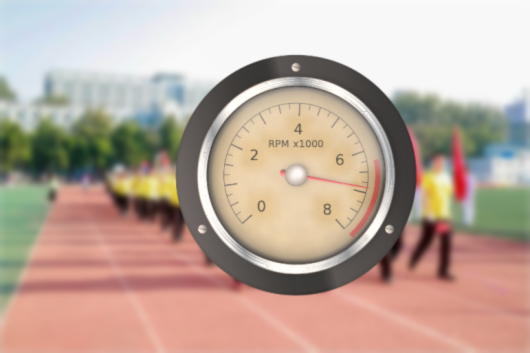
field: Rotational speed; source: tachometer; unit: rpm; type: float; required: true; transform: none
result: 6875 rpm
